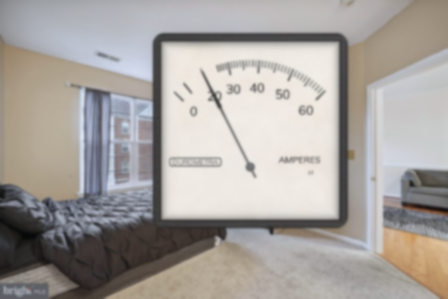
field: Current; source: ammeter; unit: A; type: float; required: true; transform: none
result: 20 A
